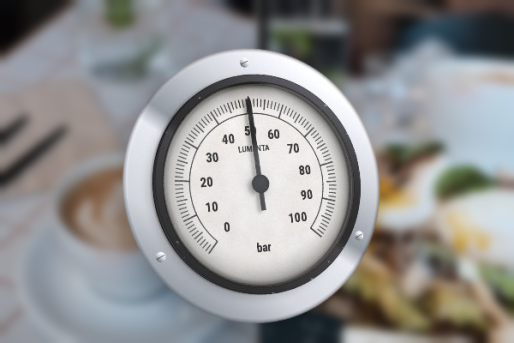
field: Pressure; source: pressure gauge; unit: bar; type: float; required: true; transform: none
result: 50 bar
